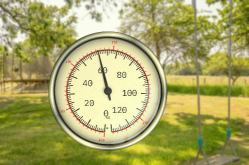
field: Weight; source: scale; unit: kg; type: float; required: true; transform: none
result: 60 kg
